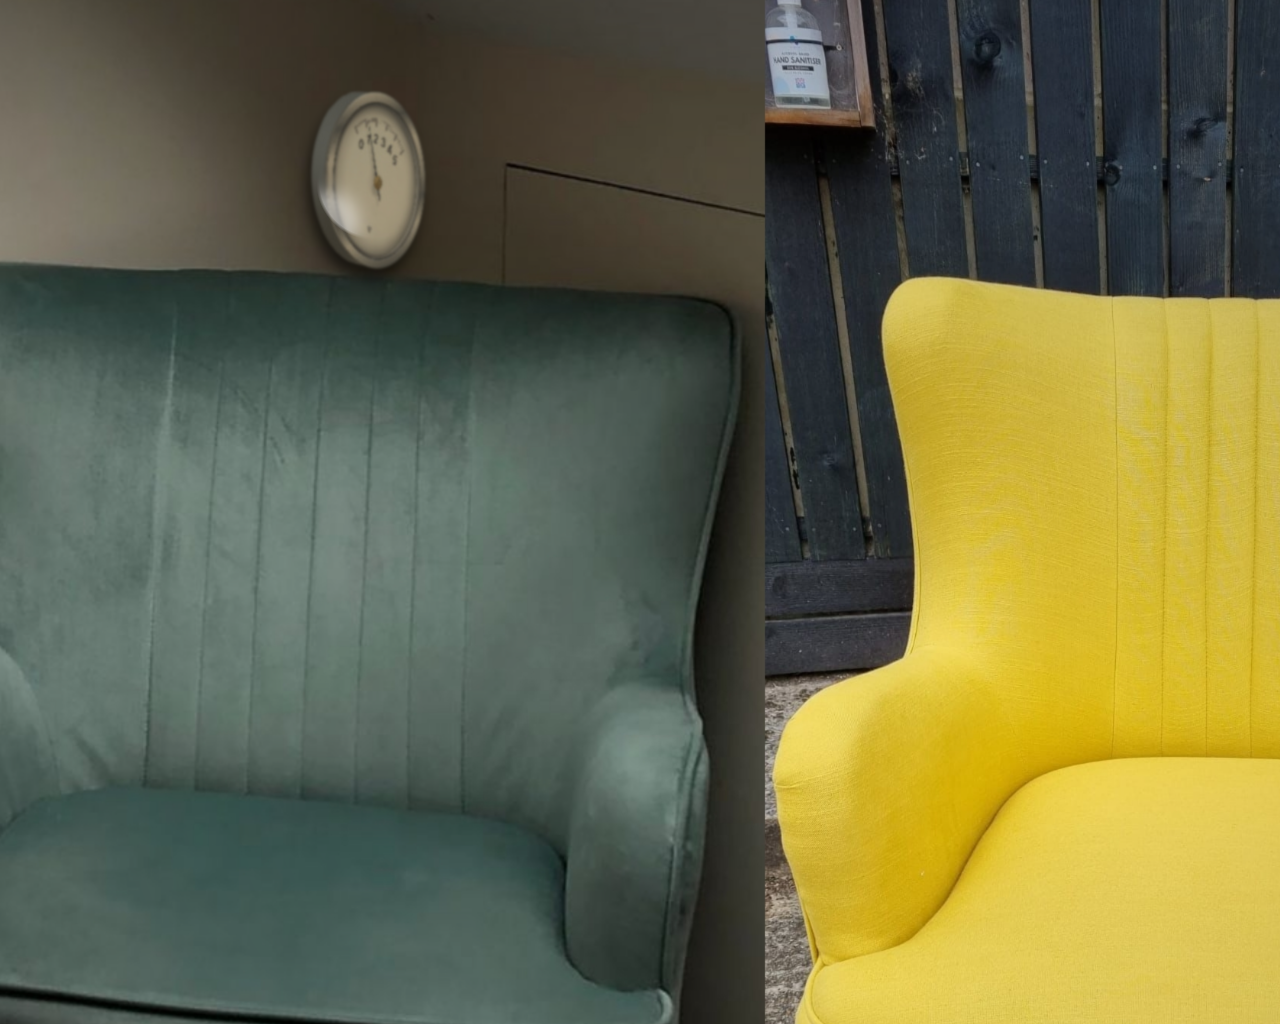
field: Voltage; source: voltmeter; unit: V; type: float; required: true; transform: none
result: 1 V
